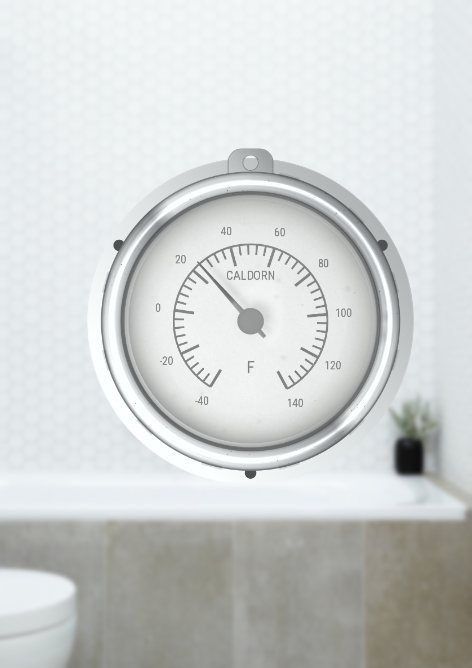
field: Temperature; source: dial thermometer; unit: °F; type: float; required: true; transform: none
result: 24 °F
